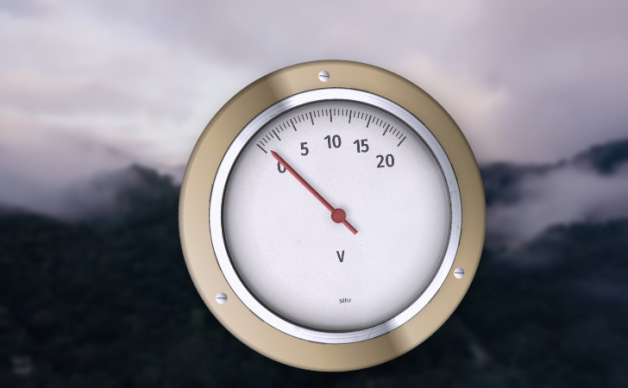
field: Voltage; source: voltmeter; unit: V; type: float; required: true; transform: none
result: 0.5 V
